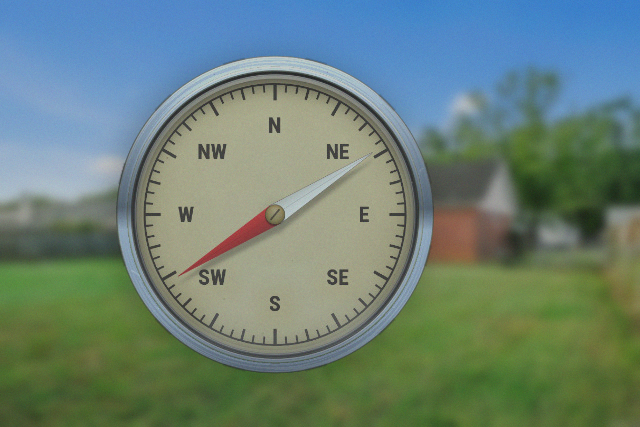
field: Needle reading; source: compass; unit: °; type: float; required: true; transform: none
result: 237.5 °
